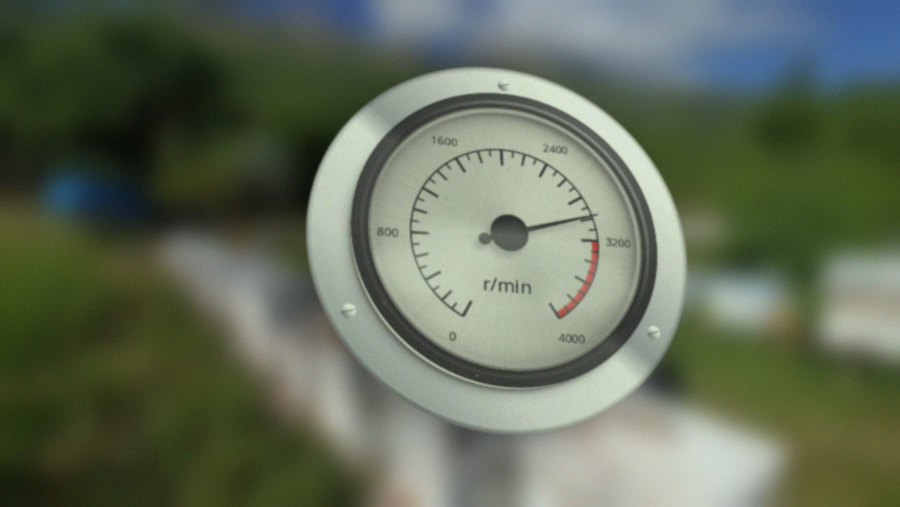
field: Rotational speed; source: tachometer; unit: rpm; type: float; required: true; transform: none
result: 3000 rpm
